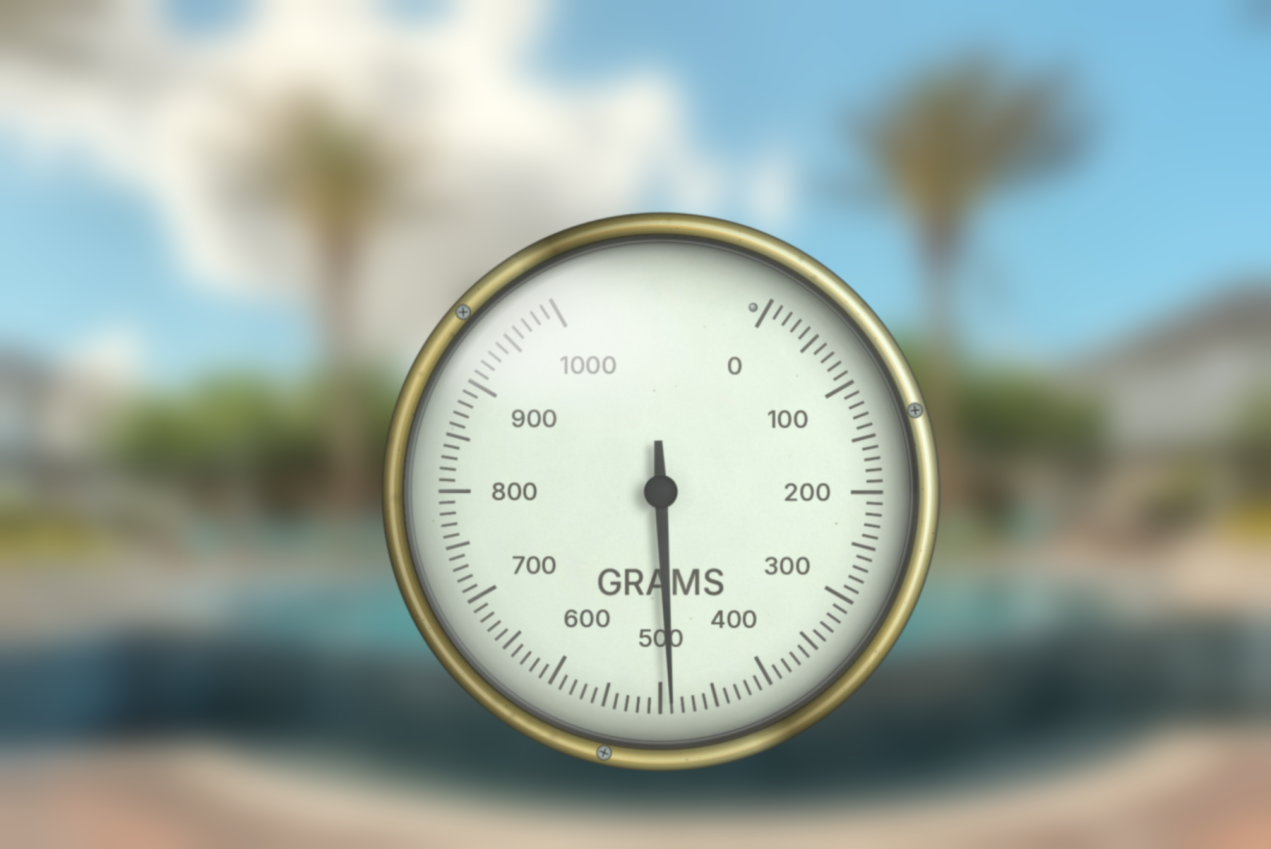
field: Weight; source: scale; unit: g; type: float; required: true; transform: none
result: 490 g
